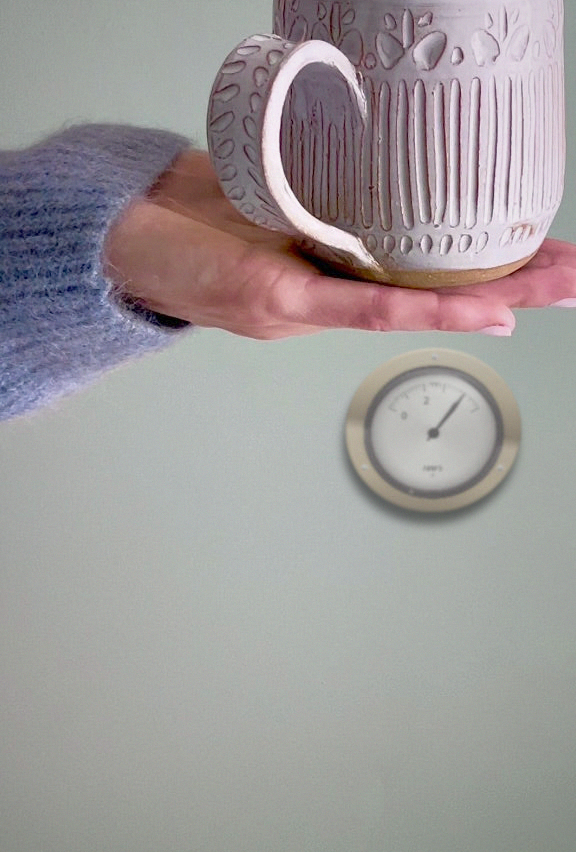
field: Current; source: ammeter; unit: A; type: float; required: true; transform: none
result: 4 A
